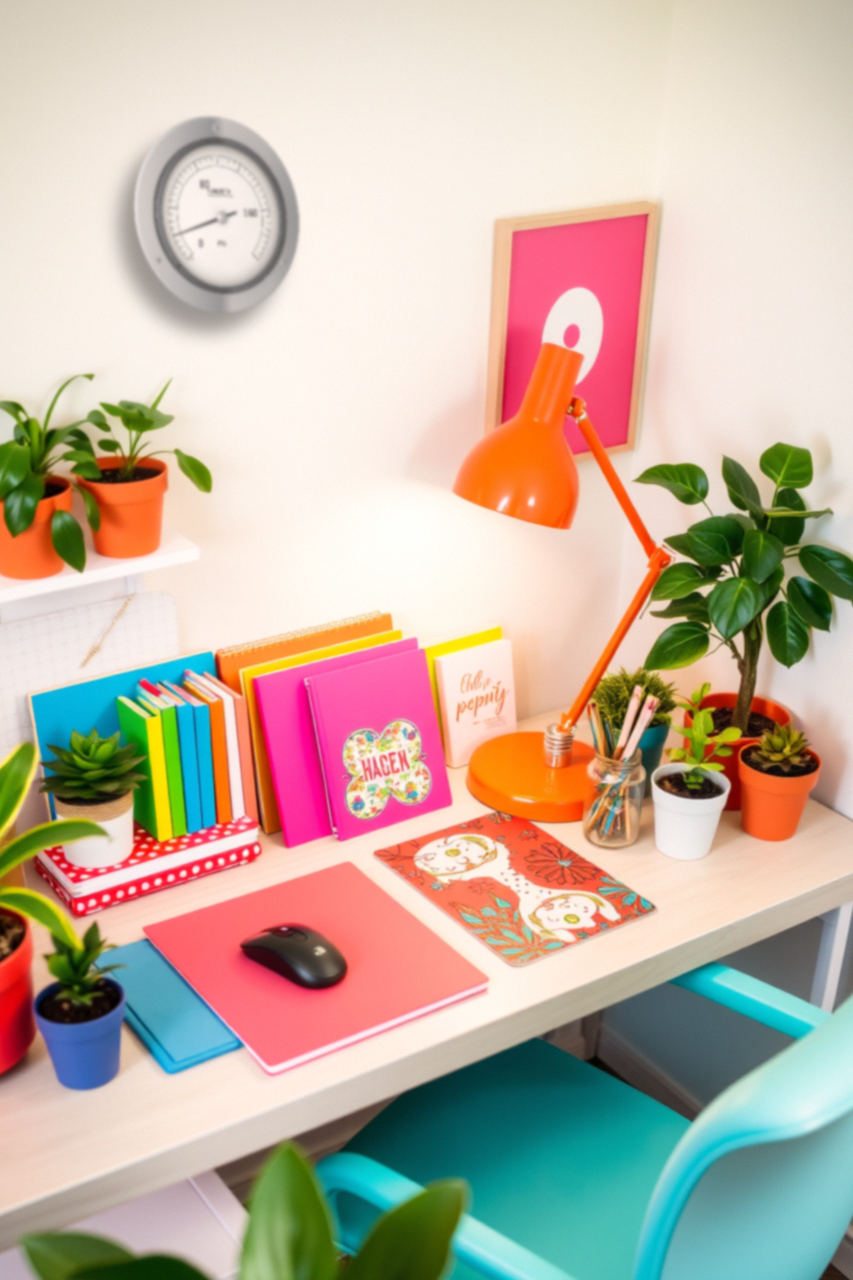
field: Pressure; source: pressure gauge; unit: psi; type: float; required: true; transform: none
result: 20 psi
